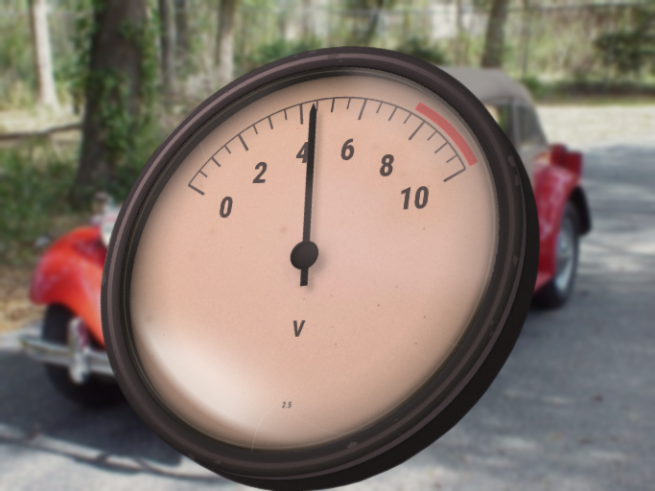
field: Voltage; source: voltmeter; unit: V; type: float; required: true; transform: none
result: 4.5 V
